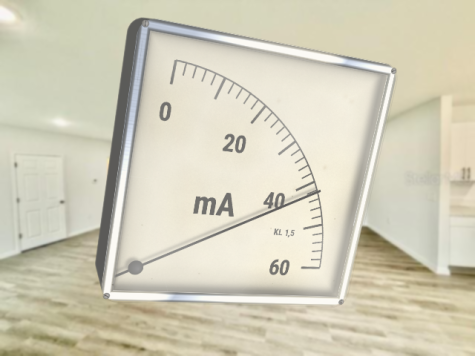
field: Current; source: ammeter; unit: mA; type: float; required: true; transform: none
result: 42 mA
